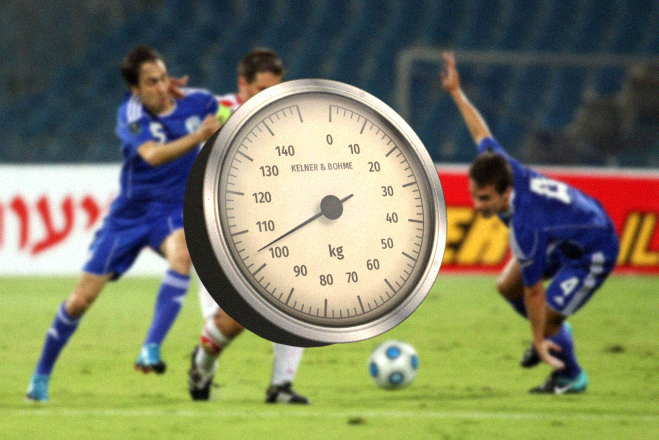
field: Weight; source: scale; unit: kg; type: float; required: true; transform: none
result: 104 kg
